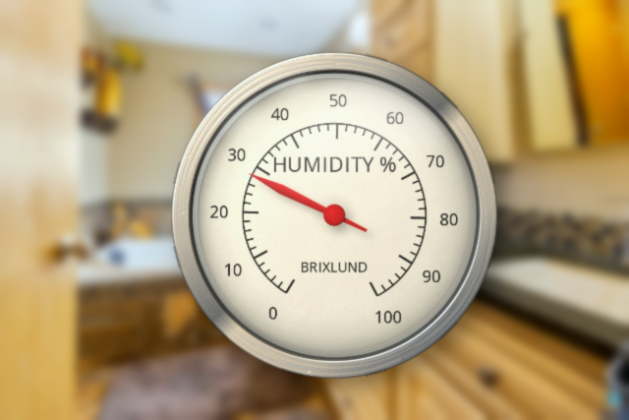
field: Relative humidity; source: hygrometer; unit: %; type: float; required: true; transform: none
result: 28 %
